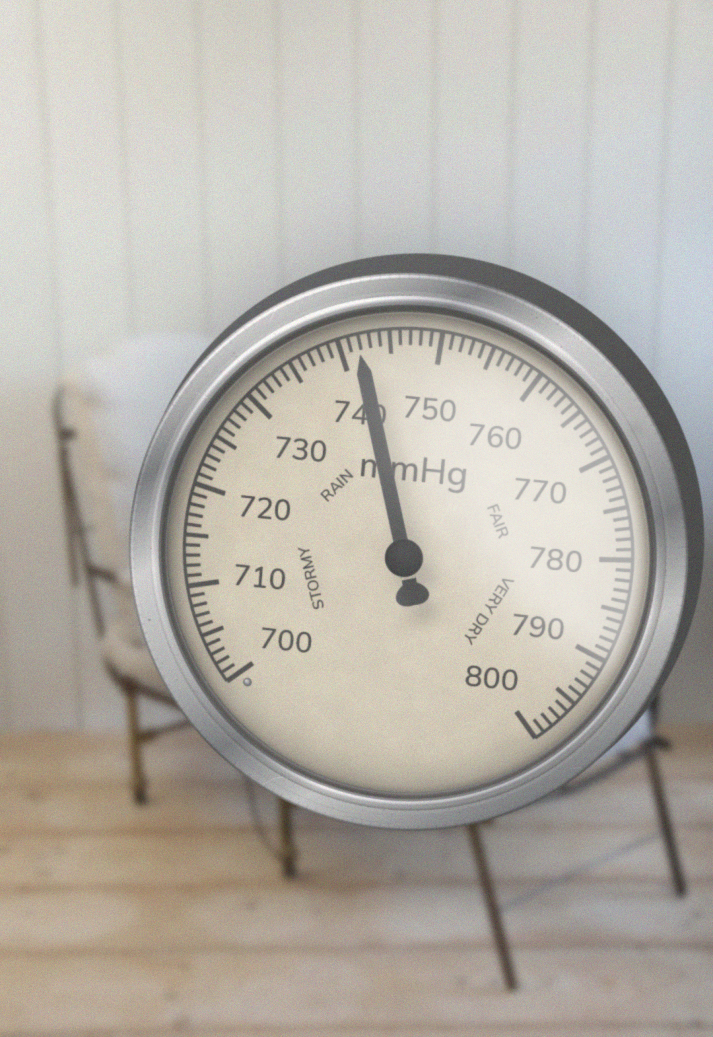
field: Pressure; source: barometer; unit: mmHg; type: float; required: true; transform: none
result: 742 mmHg
